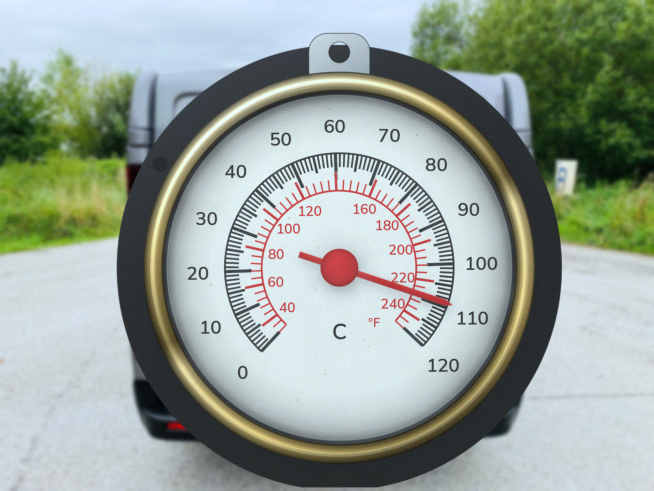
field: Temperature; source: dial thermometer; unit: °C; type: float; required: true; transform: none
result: 109 °C
